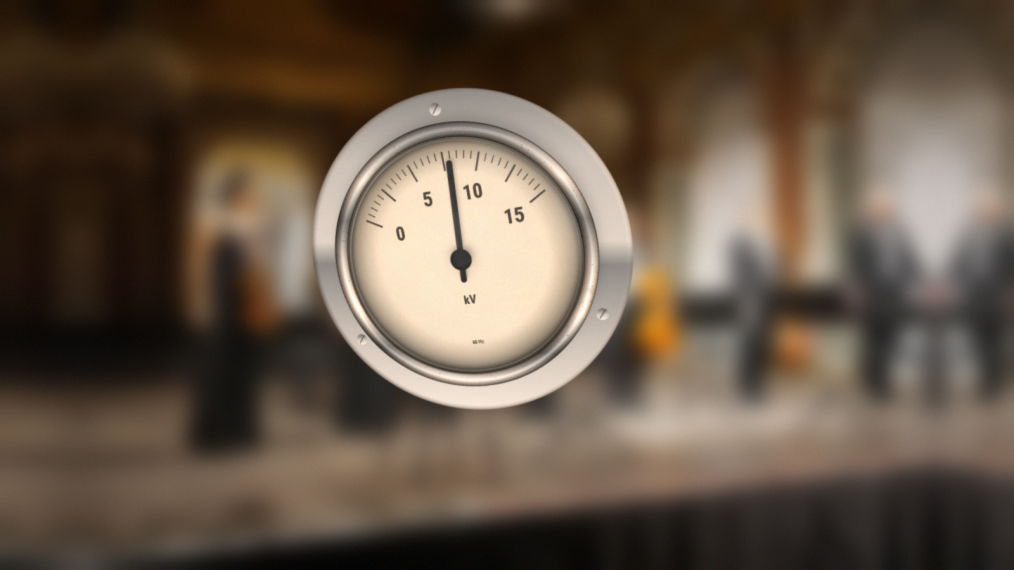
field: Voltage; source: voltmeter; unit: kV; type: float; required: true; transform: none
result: 8 kV
